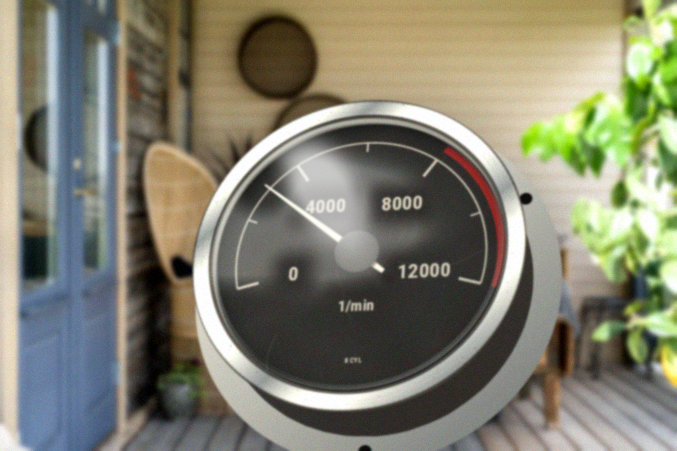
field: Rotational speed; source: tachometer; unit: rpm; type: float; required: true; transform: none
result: 3000 rpm
